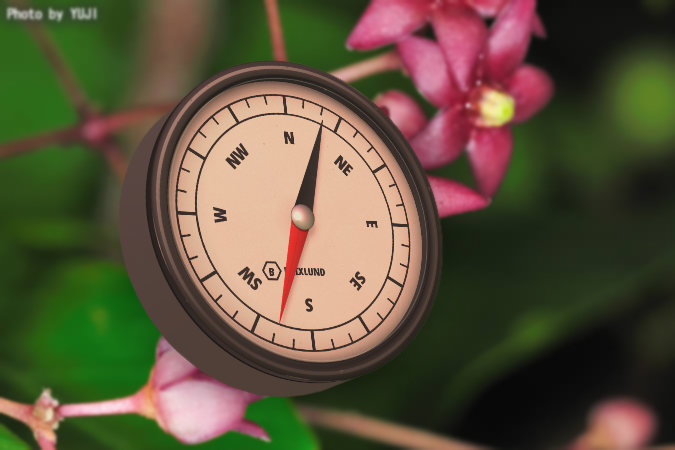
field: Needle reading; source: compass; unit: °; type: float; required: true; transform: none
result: 200 °
